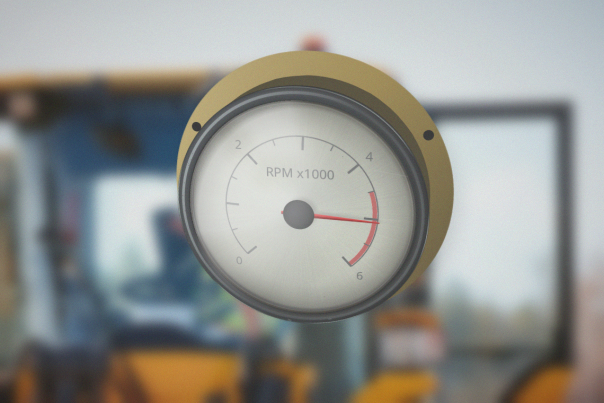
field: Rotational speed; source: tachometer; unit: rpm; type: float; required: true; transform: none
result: 5000 rpm
